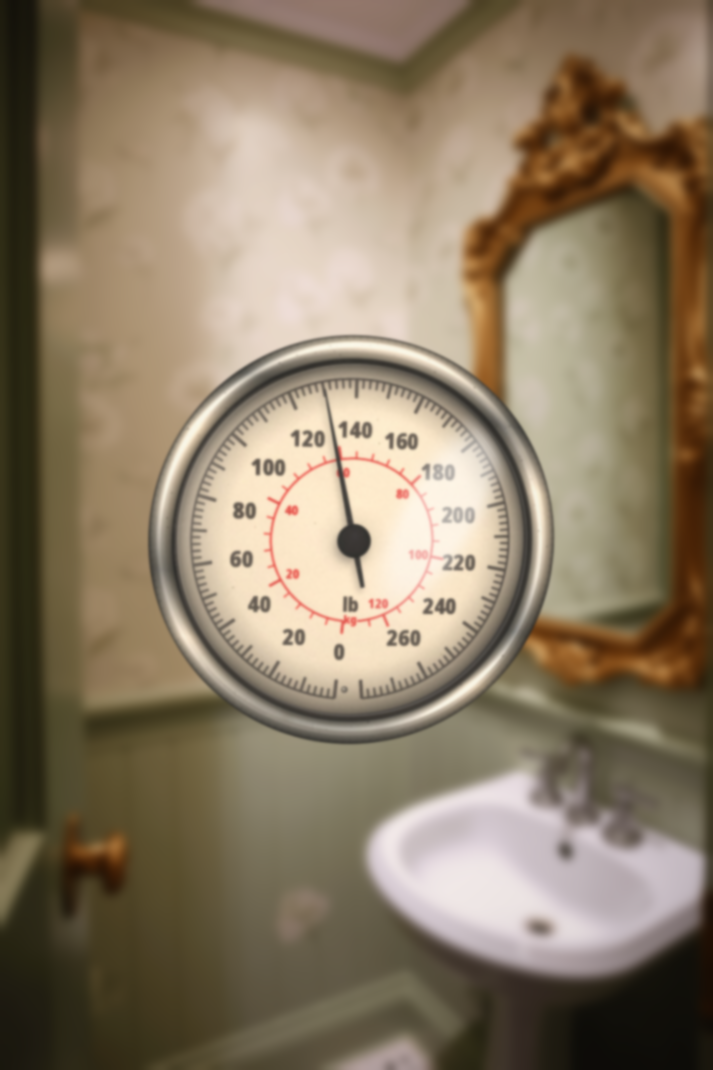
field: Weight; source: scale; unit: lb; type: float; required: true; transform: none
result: 130 lb
